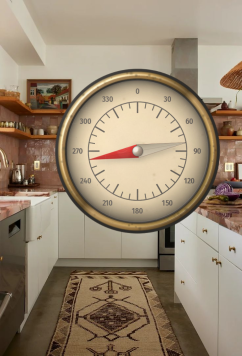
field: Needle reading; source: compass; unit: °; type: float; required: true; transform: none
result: 260 °
